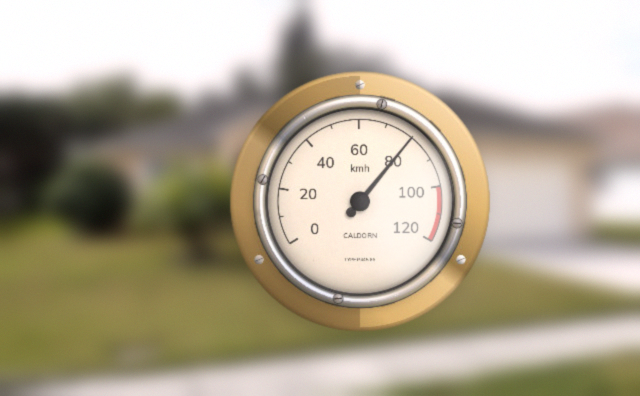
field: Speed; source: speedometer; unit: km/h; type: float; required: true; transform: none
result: 80 km/h
